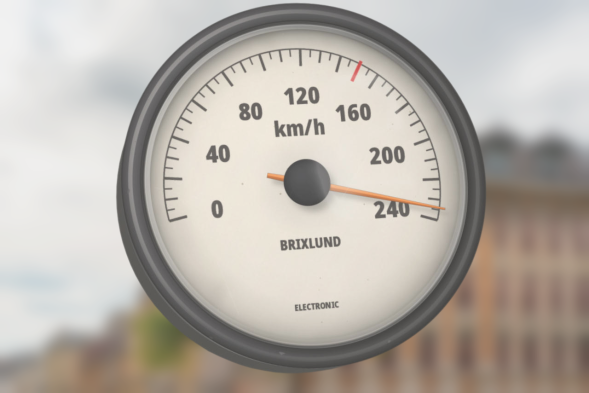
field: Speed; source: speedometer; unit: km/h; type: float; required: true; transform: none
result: 235 km/h
